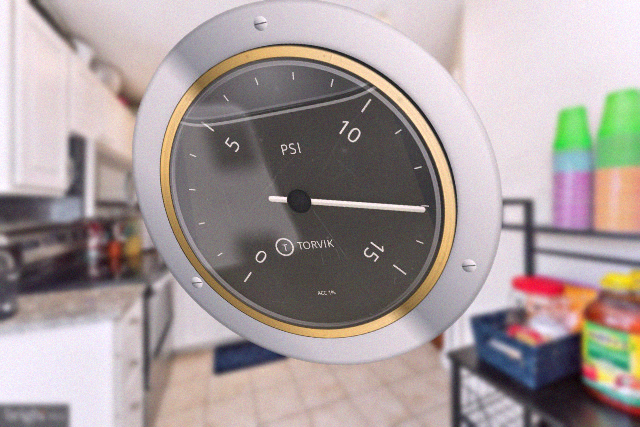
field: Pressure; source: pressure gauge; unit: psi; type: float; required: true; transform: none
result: 13 psi
